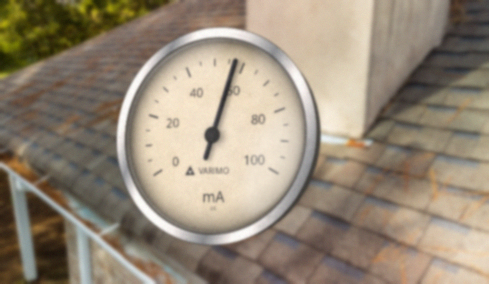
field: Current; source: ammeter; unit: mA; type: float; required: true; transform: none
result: 57.5 mA
